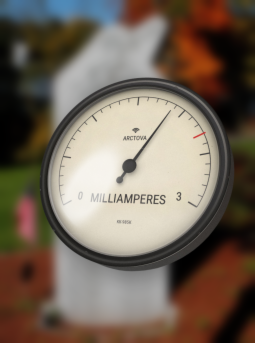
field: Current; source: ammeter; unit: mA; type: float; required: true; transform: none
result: 1.9 mA
